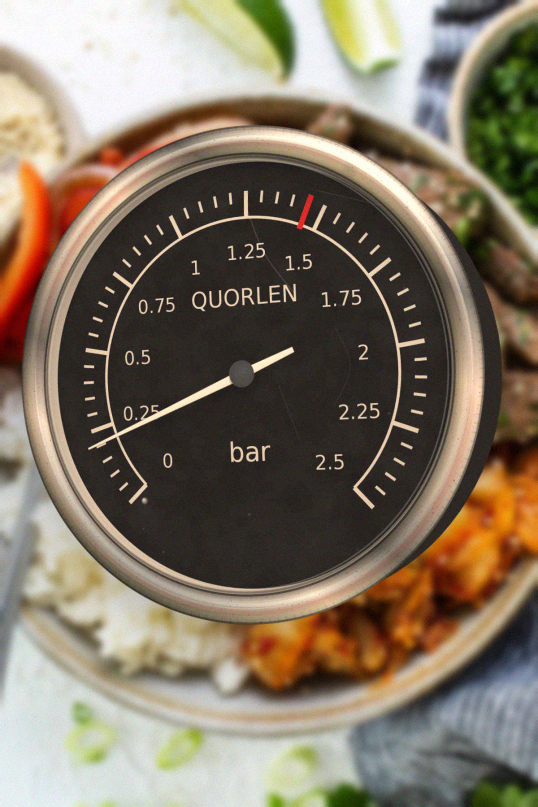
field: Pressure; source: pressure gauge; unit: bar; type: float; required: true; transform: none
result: 0.2 bar
